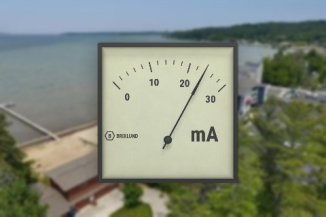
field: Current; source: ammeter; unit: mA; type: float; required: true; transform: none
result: 24 mA
